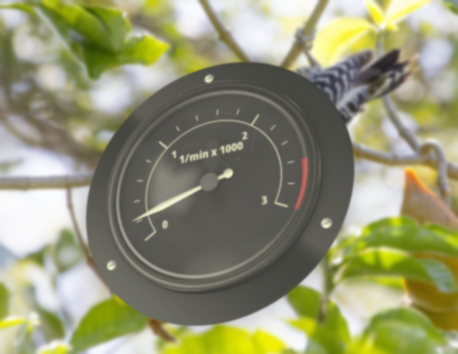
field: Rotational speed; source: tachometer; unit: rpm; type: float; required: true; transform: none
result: 200 rpm
